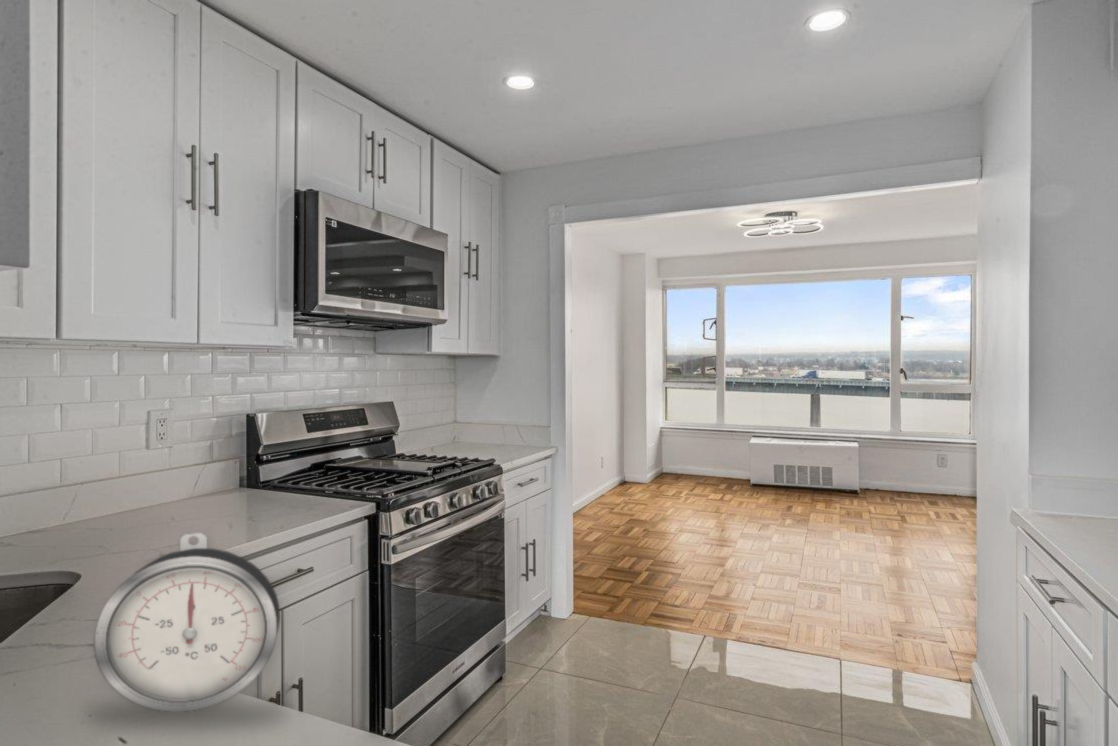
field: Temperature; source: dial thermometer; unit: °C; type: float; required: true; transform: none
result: 0 °C
